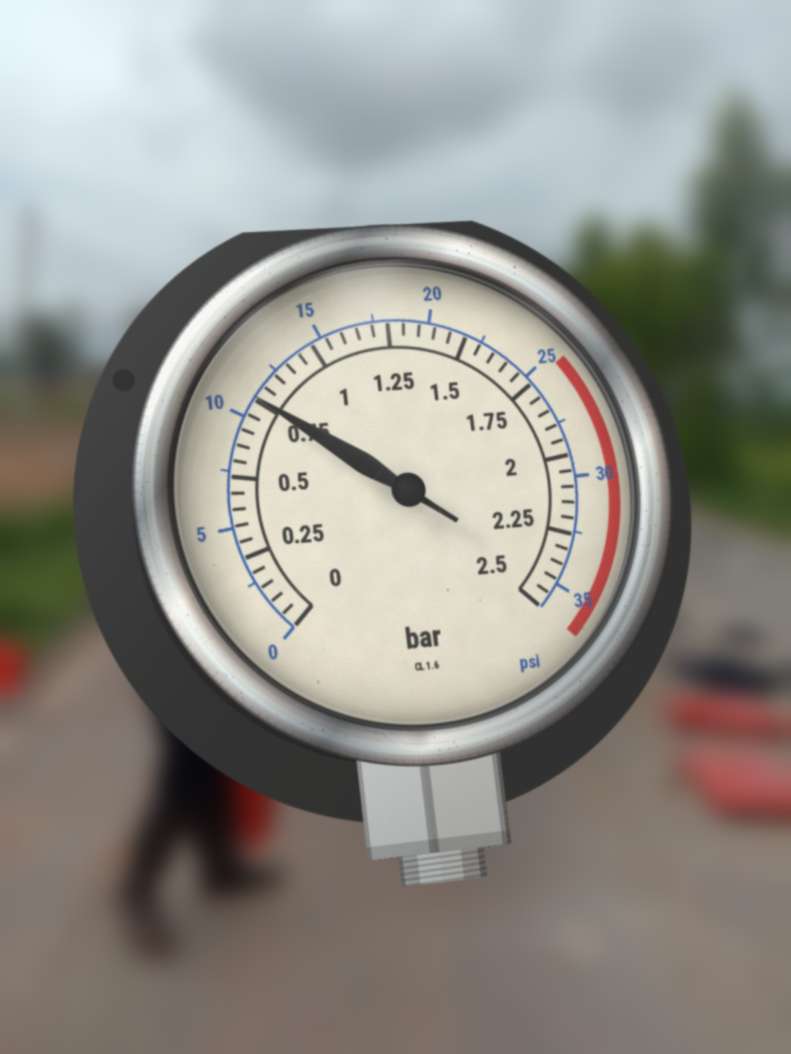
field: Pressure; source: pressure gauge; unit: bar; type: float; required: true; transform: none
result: 0.75 bar
